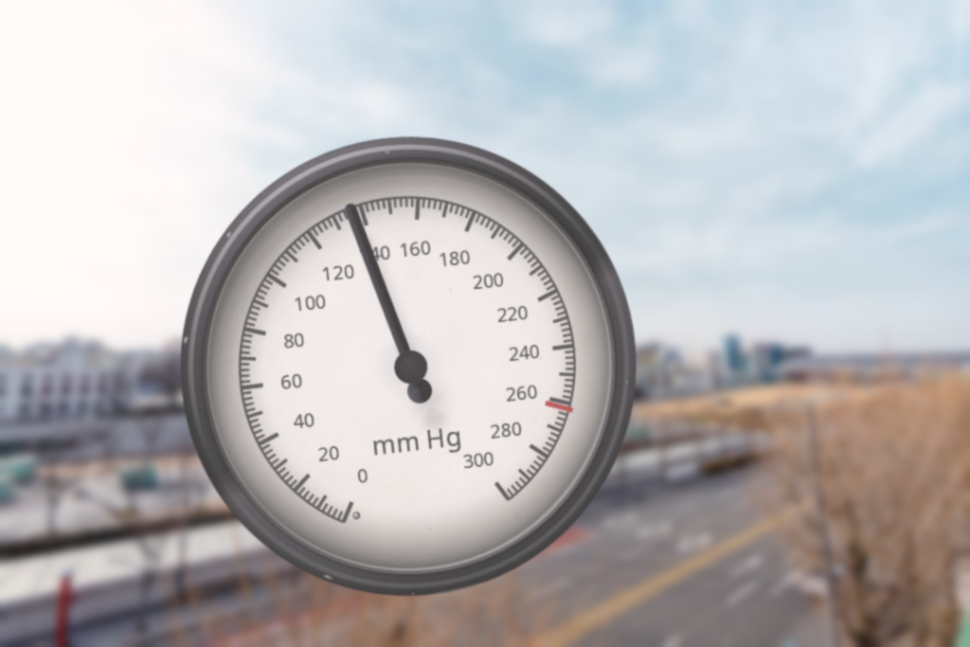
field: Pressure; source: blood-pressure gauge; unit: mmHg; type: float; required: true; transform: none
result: 136 mmHg
